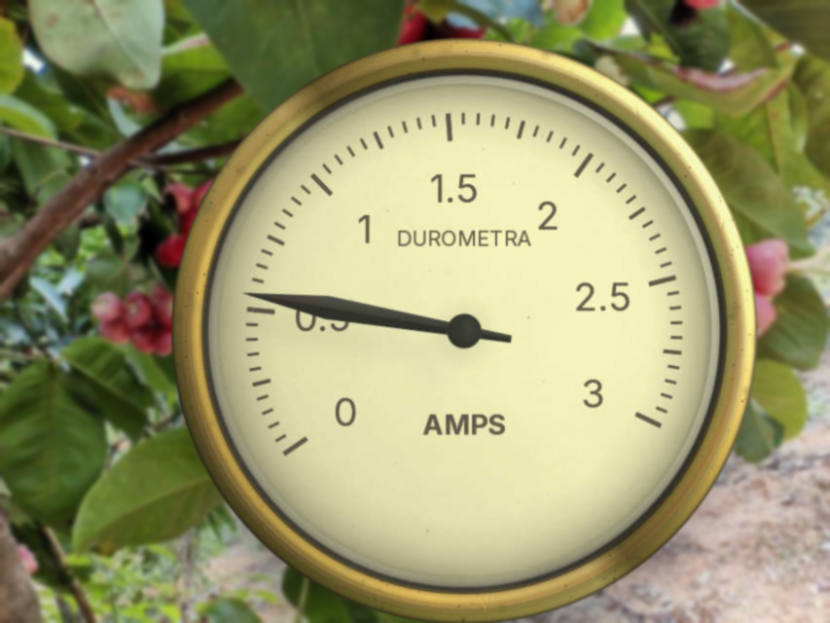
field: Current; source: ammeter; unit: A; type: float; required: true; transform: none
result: 0.55 A
